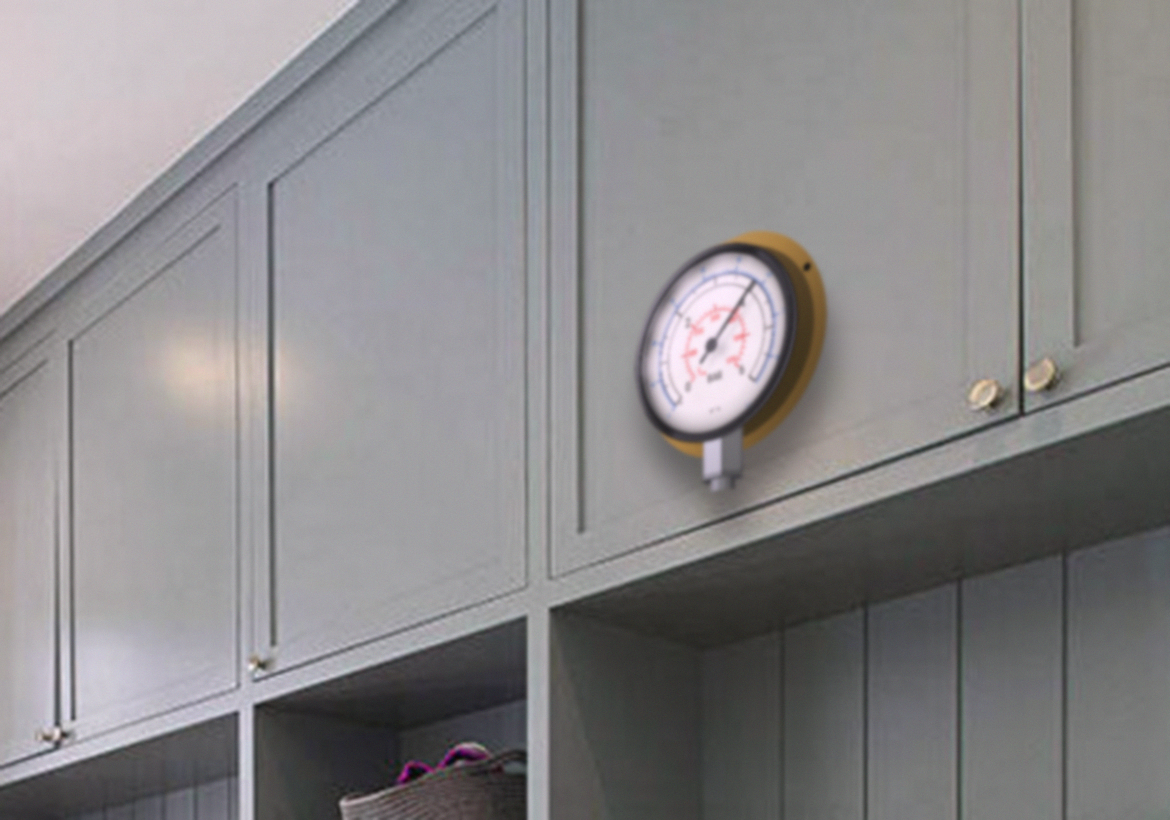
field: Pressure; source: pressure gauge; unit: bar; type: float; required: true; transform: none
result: 4 bar
